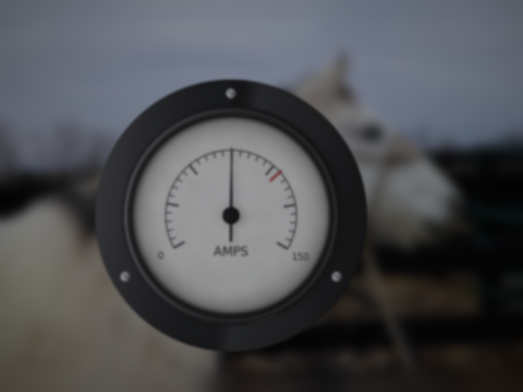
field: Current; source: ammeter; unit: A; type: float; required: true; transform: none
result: 75 A
